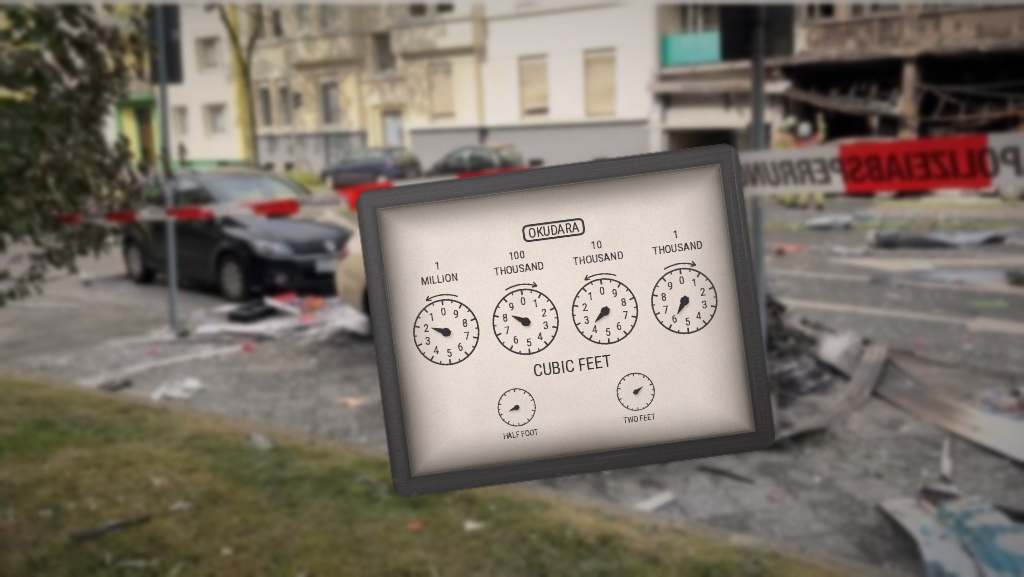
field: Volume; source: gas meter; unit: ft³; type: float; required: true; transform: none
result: 183600 ft³
